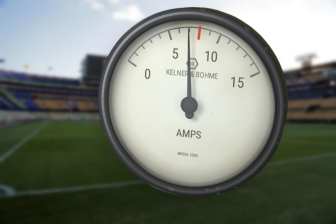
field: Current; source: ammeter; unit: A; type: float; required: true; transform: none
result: 7 A
